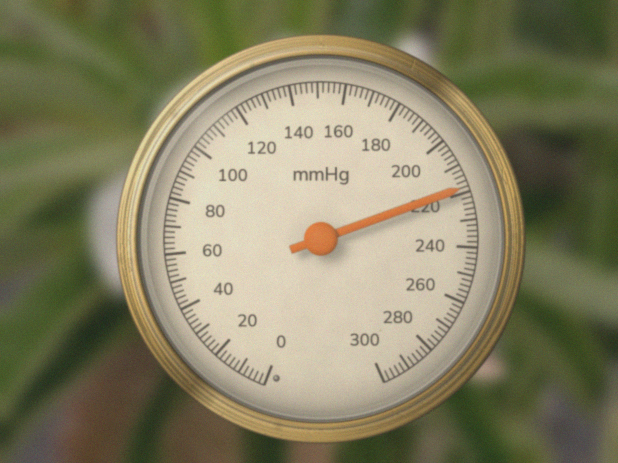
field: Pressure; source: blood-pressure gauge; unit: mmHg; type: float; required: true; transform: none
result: 218 mmHg
